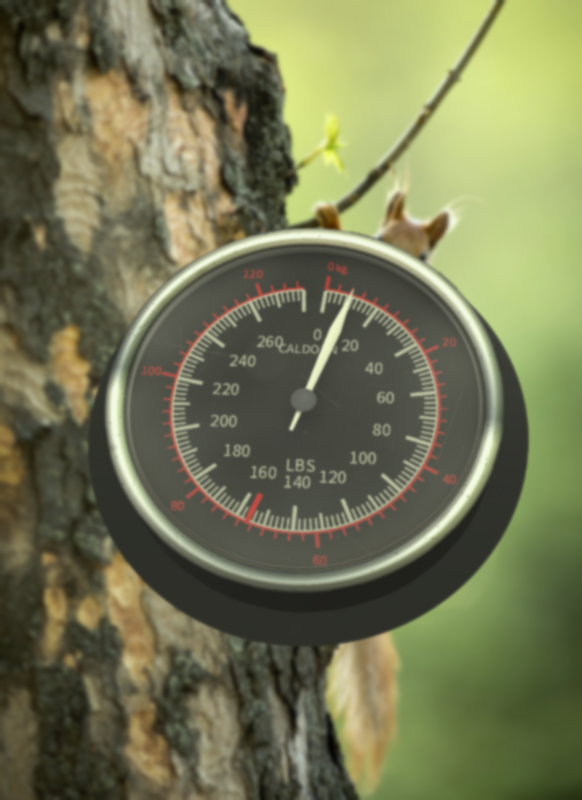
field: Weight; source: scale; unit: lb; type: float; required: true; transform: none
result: 10 lb
